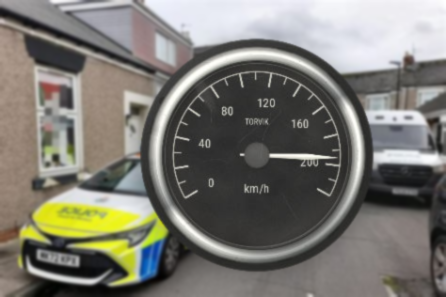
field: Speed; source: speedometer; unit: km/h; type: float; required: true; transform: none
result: 195 km/h
